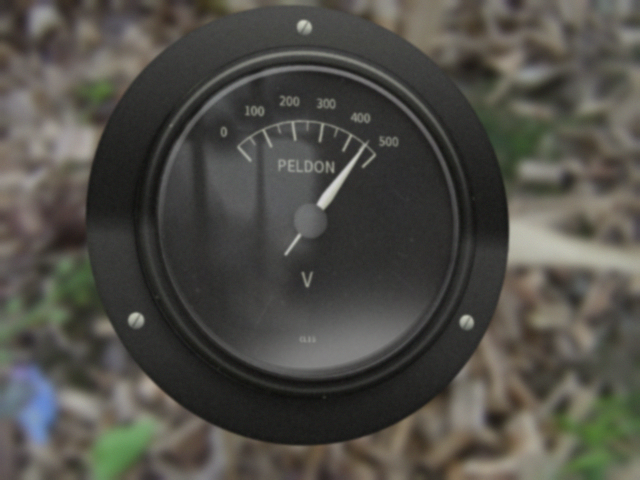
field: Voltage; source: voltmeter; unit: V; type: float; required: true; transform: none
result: 450 V
